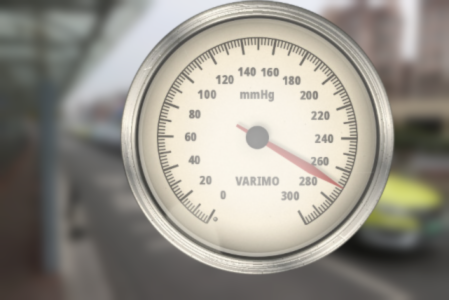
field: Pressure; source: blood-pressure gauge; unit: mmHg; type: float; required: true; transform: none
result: 270 mmHg
